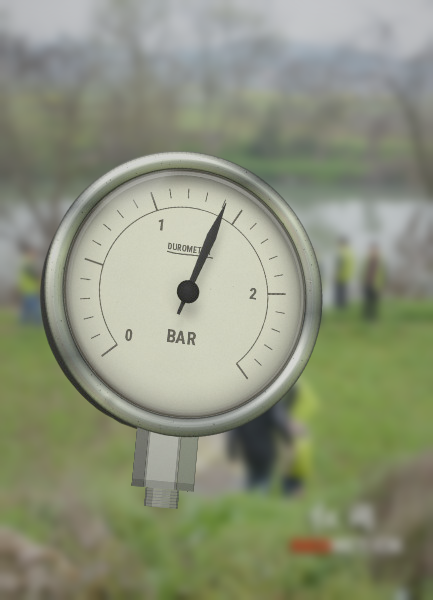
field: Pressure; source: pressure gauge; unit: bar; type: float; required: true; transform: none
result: 1.4 bar
